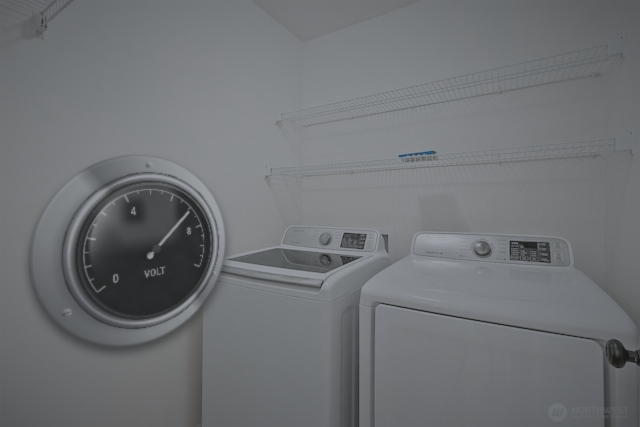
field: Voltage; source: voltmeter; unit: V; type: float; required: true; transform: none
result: 7 V
